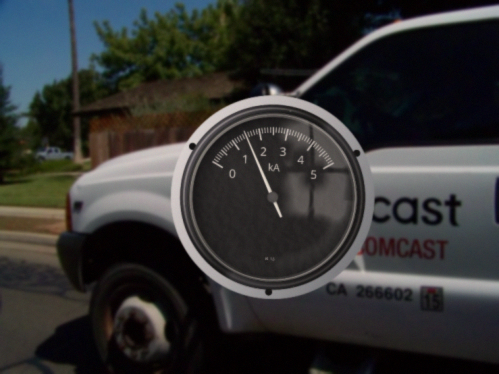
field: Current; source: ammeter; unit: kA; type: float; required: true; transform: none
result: 1.5 kA
